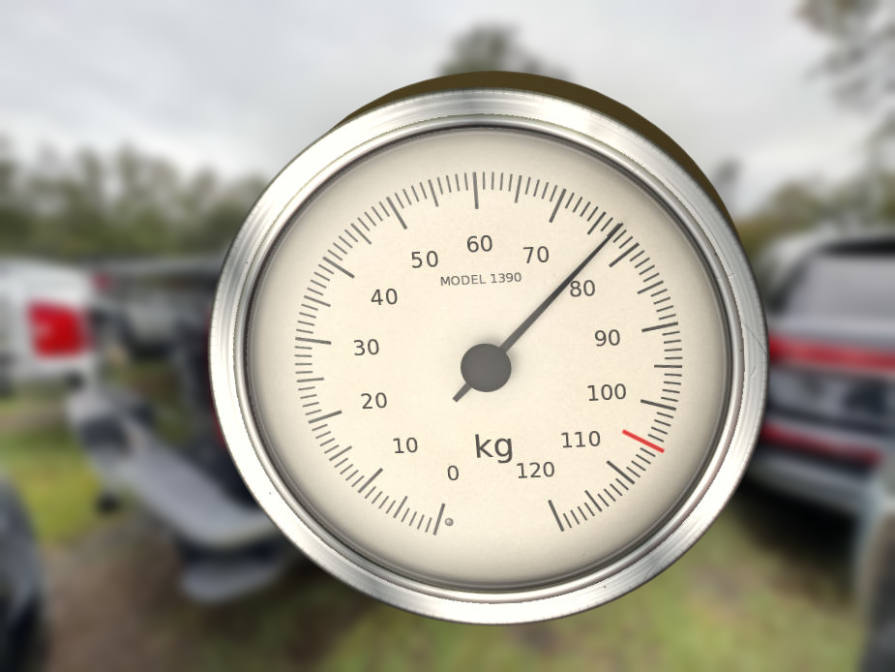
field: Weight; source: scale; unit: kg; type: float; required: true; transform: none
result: 77 kg
